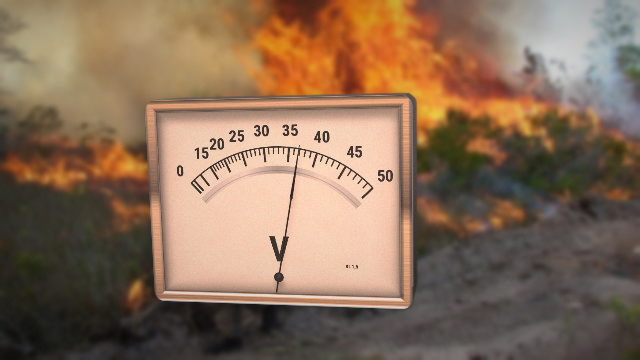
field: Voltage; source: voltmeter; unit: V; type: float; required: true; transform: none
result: 37 V
